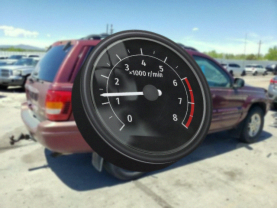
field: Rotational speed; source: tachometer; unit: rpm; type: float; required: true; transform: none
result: 1250 rpm
